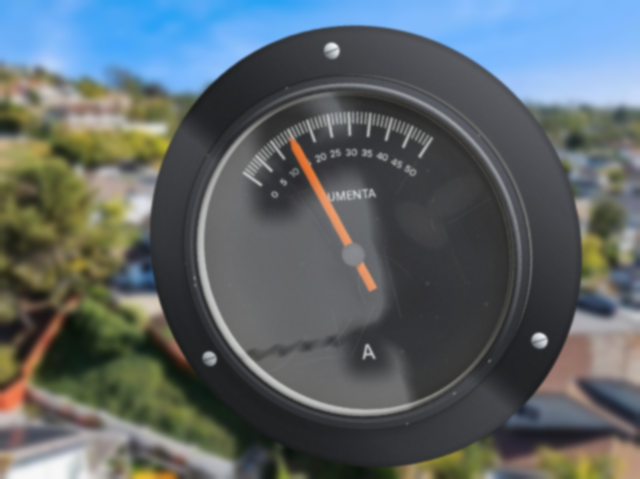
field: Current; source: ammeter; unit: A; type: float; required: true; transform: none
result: 15 A
